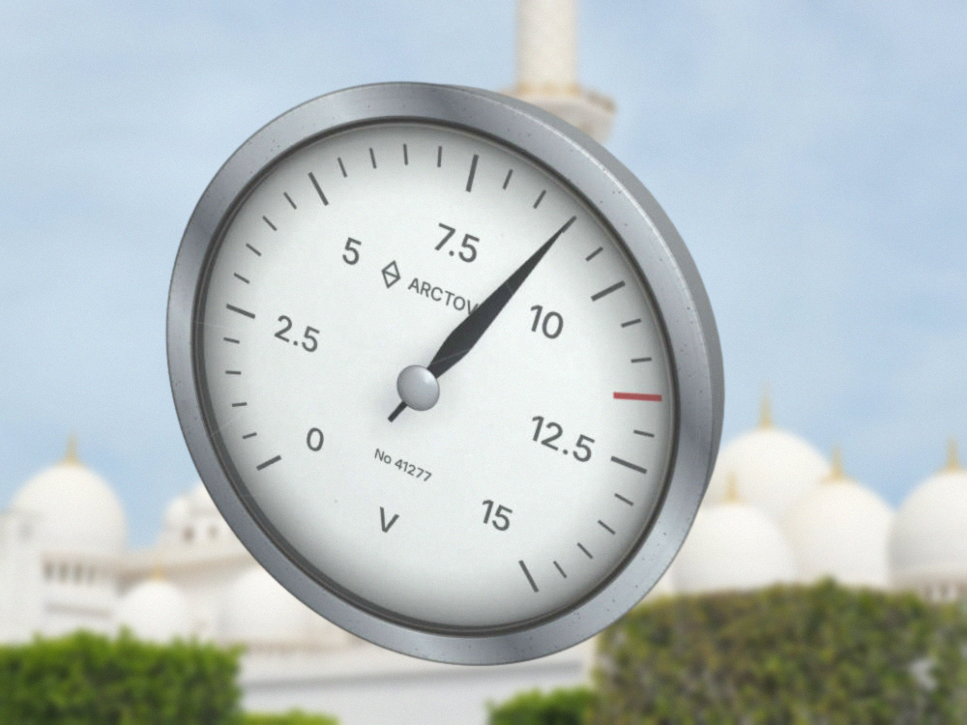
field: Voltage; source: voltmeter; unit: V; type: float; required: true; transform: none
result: 9 V
